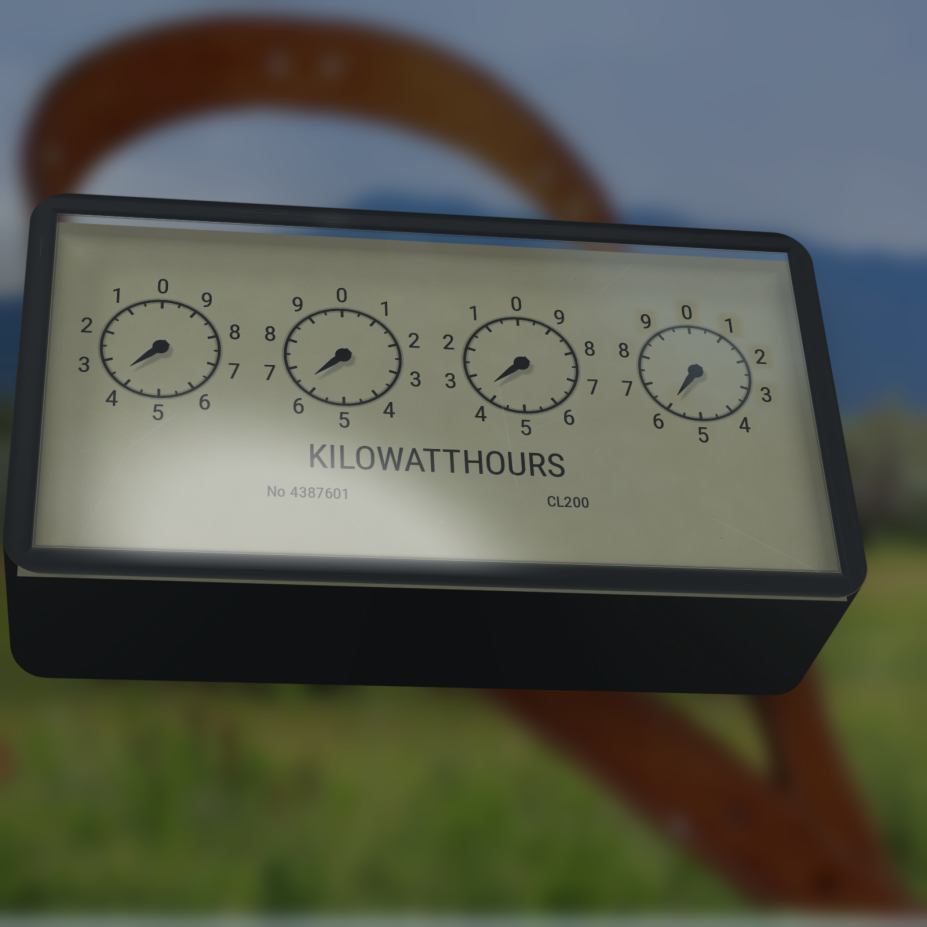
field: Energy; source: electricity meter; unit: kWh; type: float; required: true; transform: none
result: 3636 kWh
